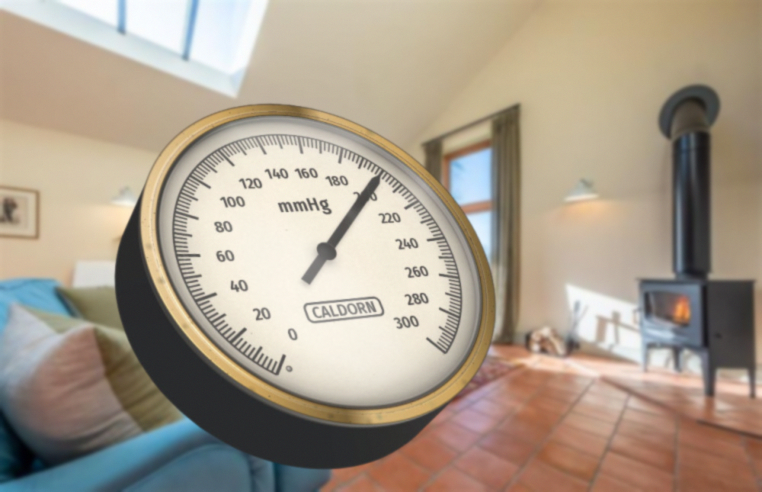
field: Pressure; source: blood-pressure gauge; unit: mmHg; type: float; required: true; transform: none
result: 200 mmHg
